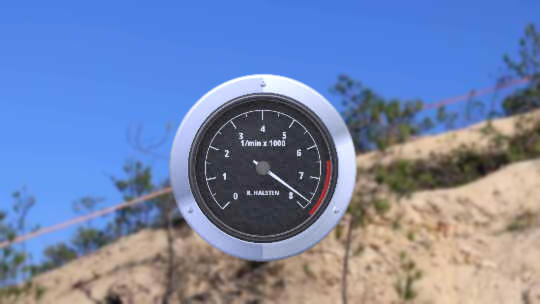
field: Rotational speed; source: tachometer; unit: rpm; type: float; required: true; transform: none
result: 7750 rpm
